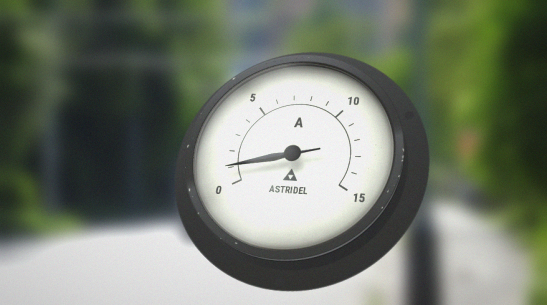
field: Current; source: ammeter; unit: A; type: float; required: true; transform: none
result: 1 A
